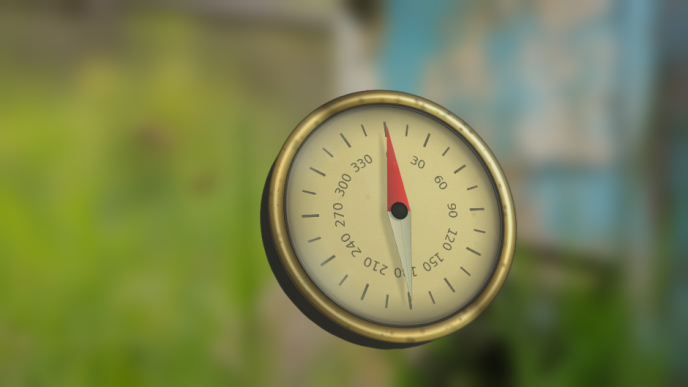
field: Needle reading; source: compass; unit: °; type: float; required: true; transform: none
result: 0 °
